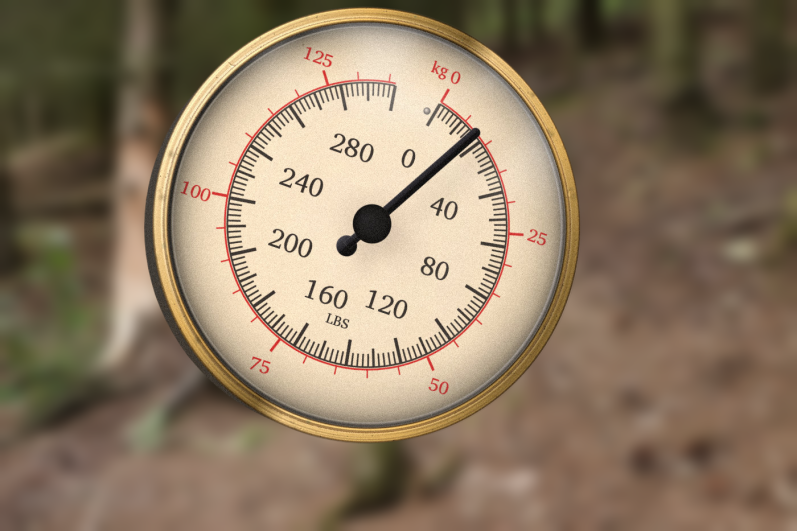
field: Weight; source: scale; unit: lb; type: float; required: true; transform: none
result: 16 lb
